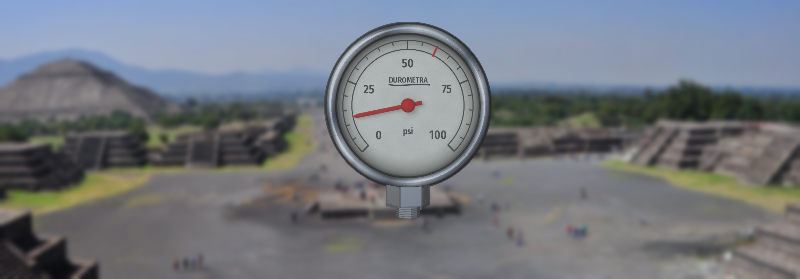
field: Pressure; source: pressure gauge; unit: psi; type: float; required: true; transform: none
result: 12.5 psi
